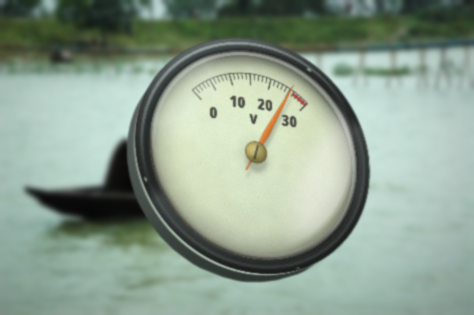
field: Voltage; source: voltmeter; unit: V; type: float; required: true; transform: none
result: 25 V
